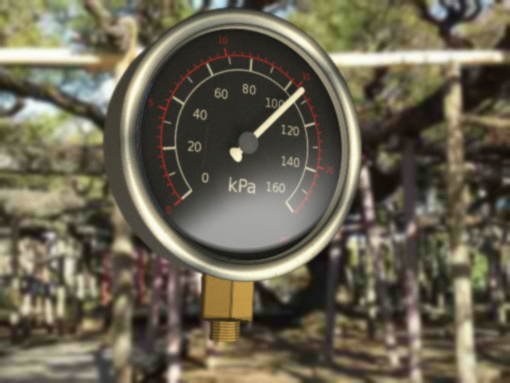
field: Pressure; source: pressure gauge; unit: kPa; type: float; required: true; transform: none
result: 105 kPa
